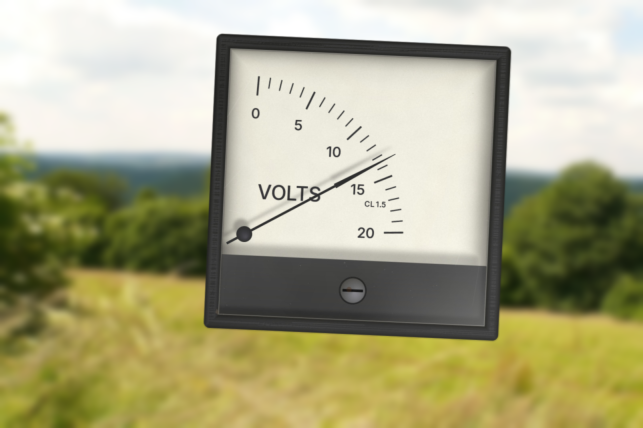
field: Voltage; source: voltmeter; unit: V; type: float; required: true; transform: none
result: 13.5 V
